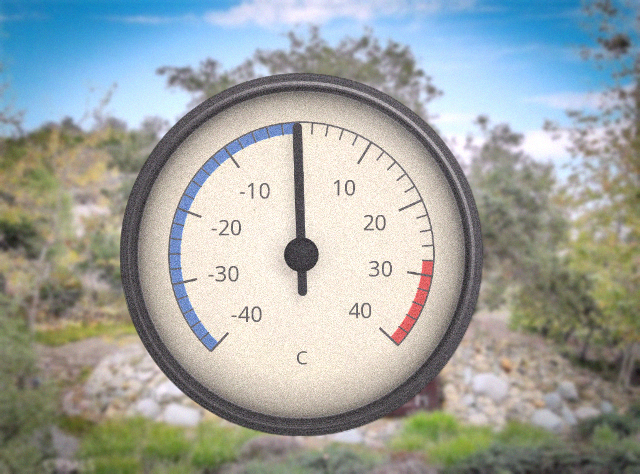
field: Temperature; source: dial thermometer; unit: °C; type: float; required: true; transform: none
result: 0 °C
